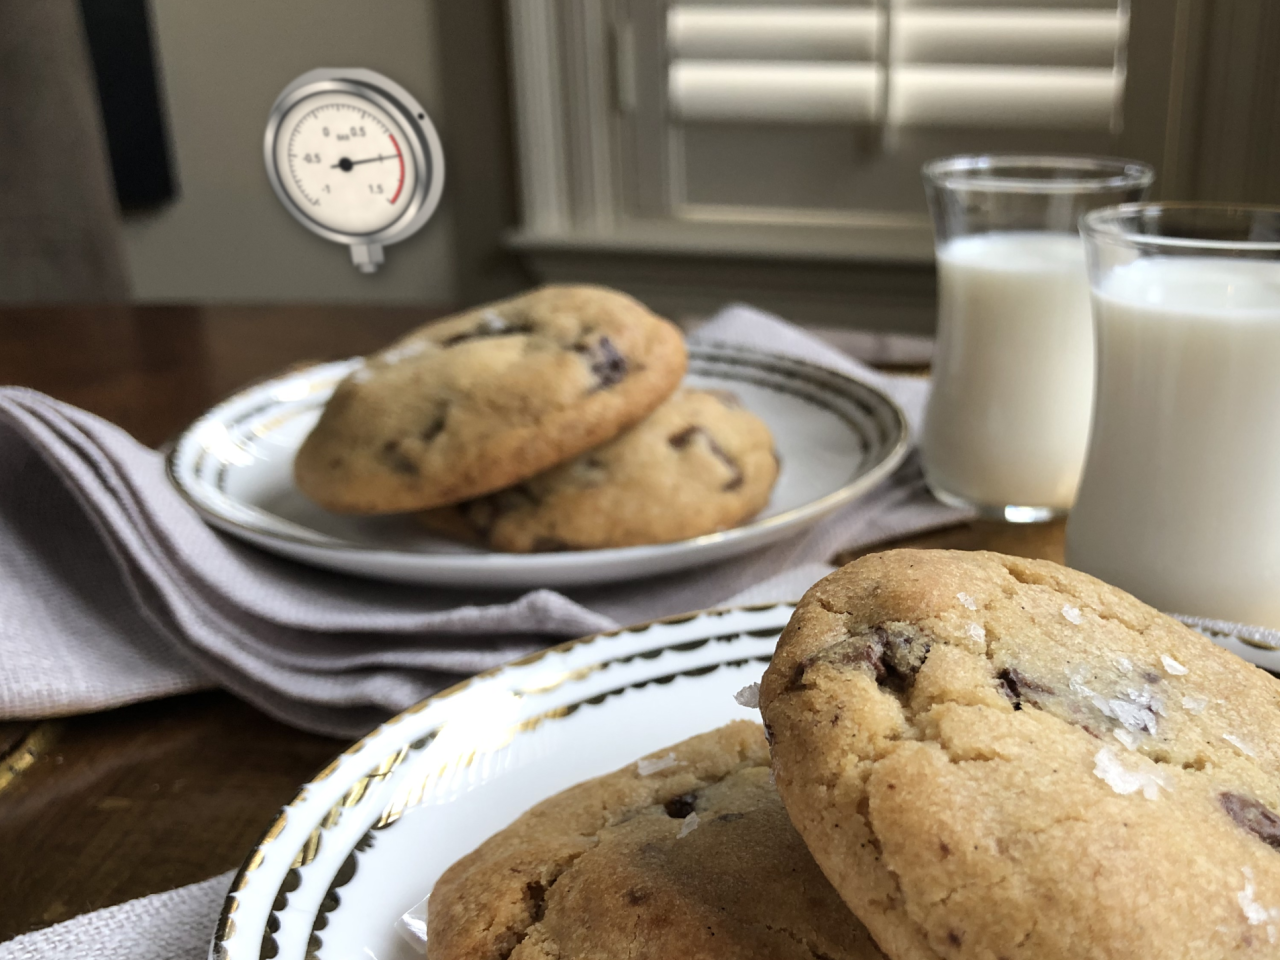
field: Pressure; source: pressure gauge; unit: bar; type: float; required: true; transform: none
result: 1 bar
